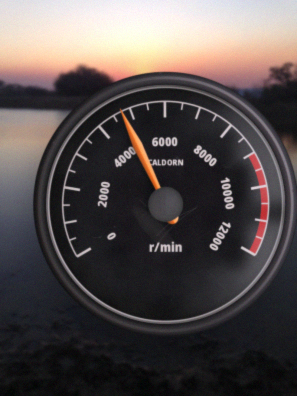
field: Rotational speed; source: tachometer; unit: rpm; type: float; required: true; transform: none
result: 4750 rpm
